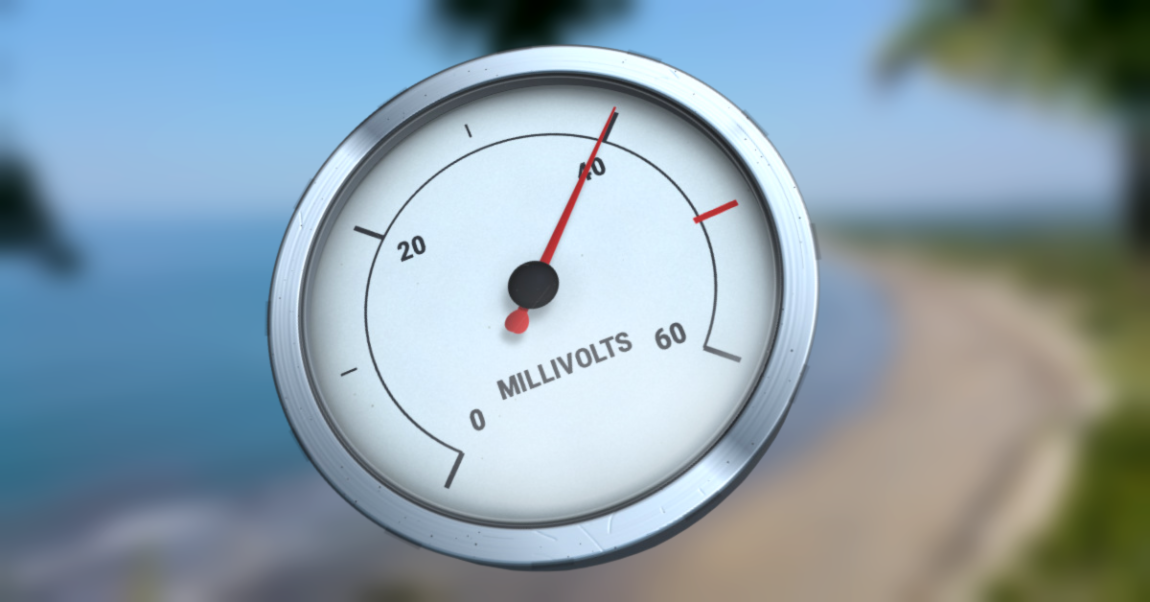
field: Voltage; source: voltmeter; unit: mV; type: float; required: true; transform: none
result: 40 mV
